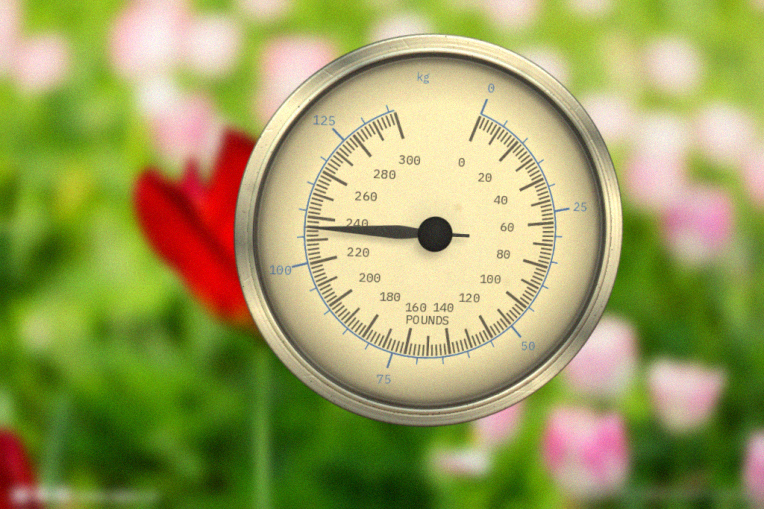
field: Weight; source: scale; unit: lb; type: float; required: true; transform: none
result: 236 lb
